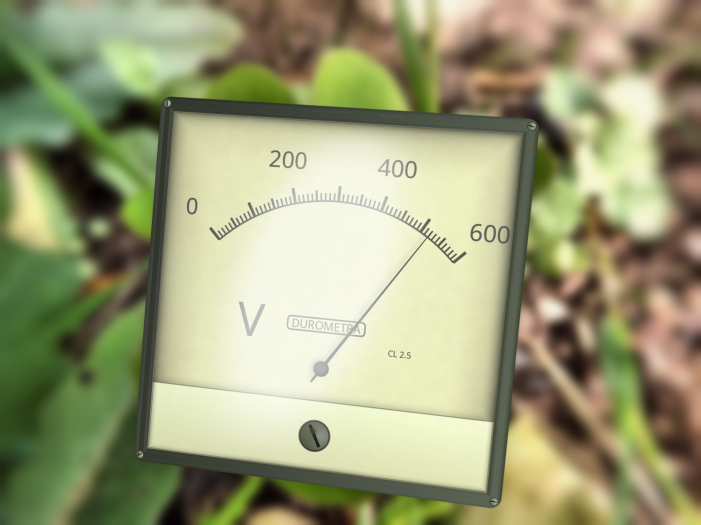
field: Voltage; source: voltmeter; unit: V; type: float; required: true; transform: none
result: 520 V
